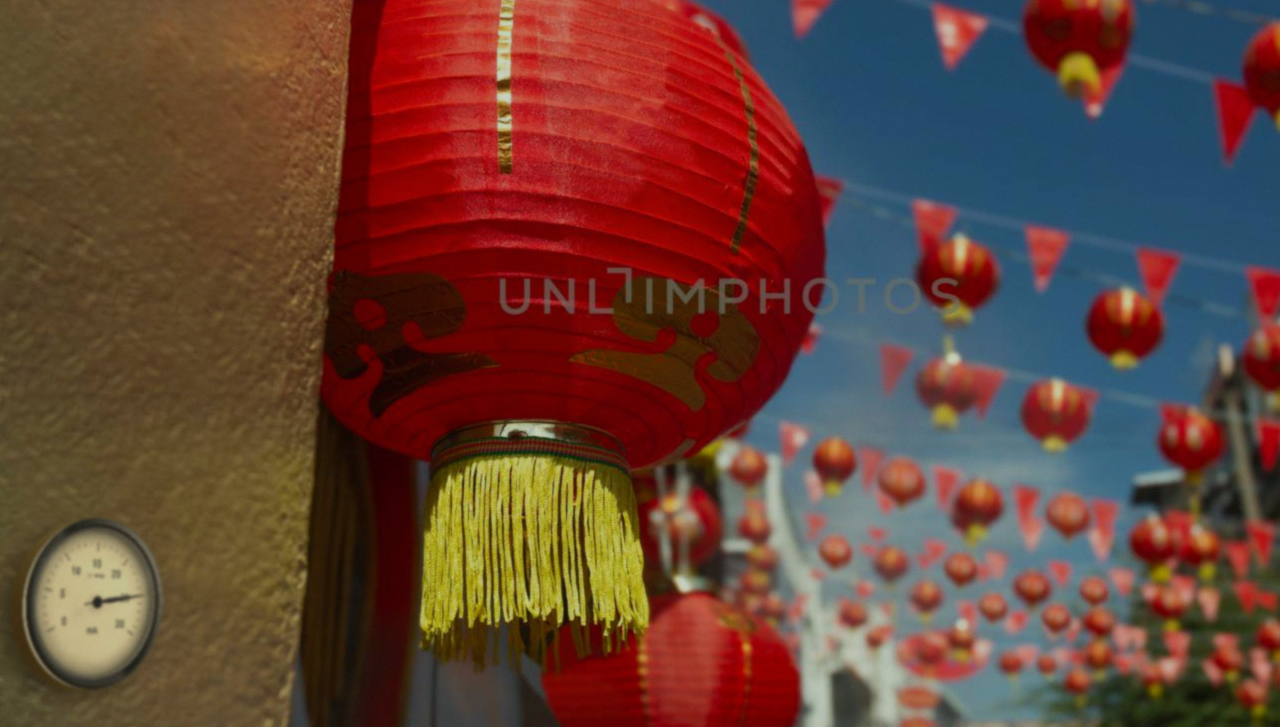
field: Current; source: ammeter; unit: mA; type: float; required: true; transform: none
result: 25 mA
